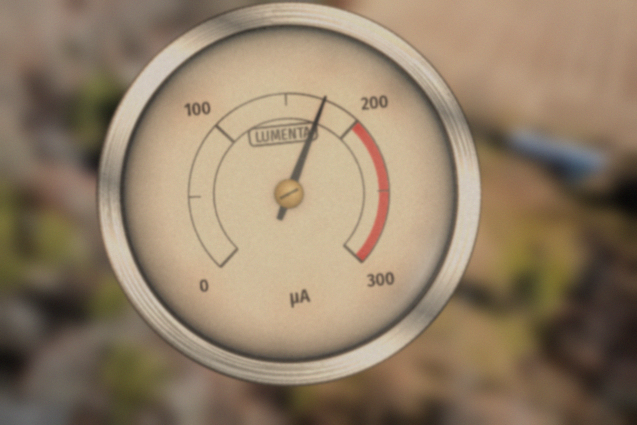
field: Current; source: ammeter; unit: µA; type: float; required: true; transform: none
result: 175 µA
